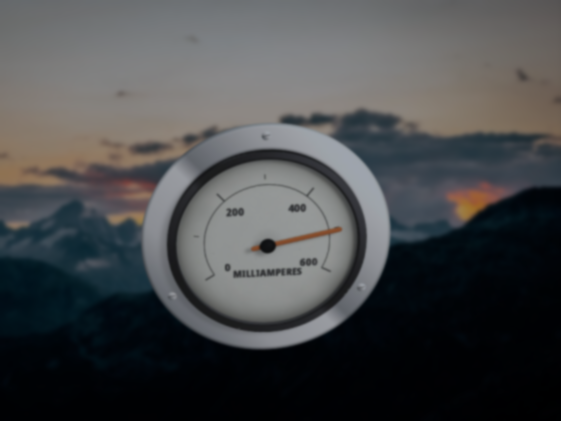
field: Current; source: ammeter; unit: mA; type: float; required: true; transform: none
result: 500 mA
